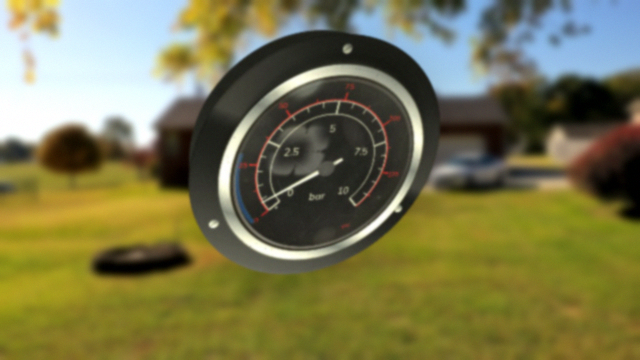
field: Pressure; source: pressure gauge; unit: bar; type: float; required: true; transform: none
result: 0.5 bar
